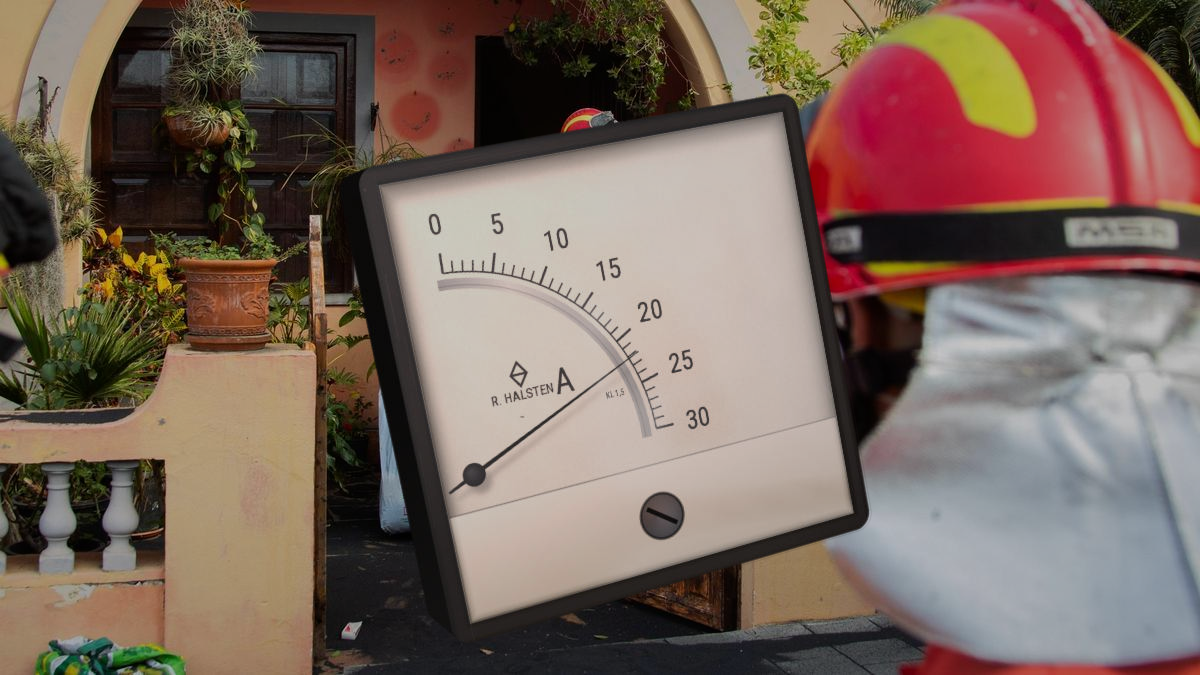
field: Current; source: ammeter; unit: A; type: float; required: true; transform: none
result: 22 A
